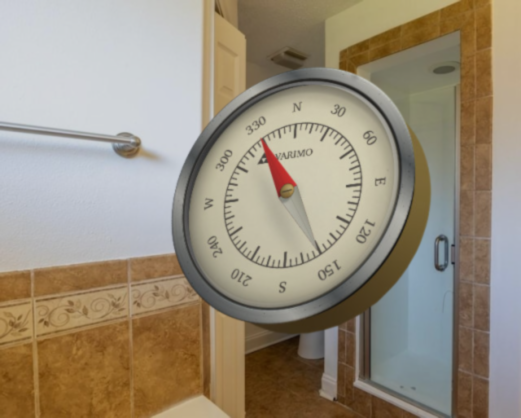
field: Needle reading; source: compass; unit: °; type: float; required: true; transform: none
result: 330 °
